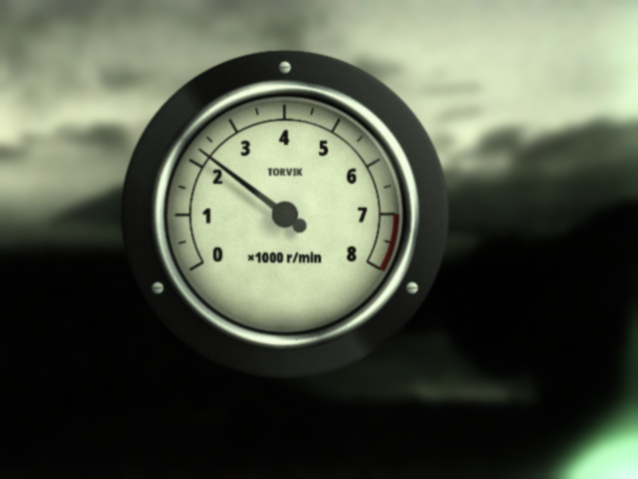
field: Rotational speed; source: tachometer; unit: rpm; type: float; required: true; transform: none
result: 2250 rpm
